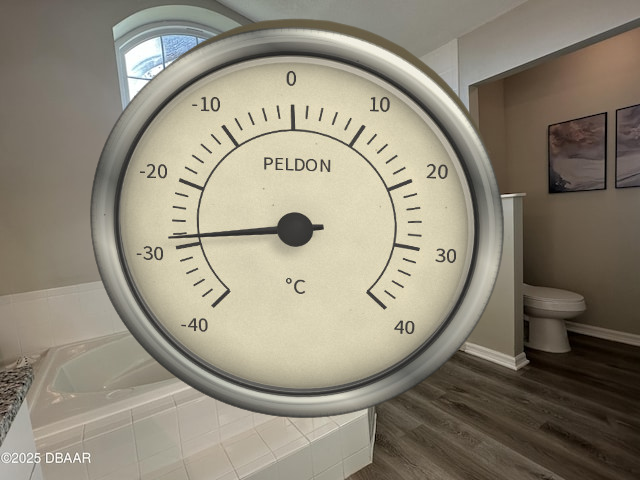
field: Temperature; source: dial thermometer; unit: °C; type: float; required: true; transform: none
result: -28 °C
